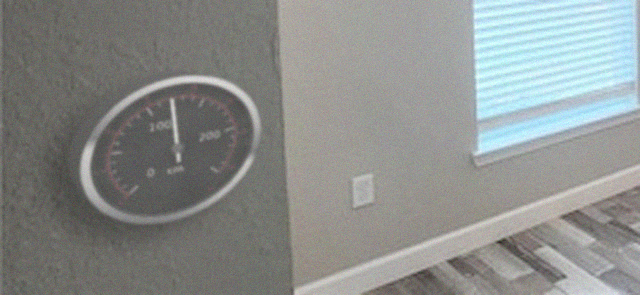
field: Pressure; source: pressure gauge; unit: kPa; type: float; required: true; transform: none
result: 120 kPa
